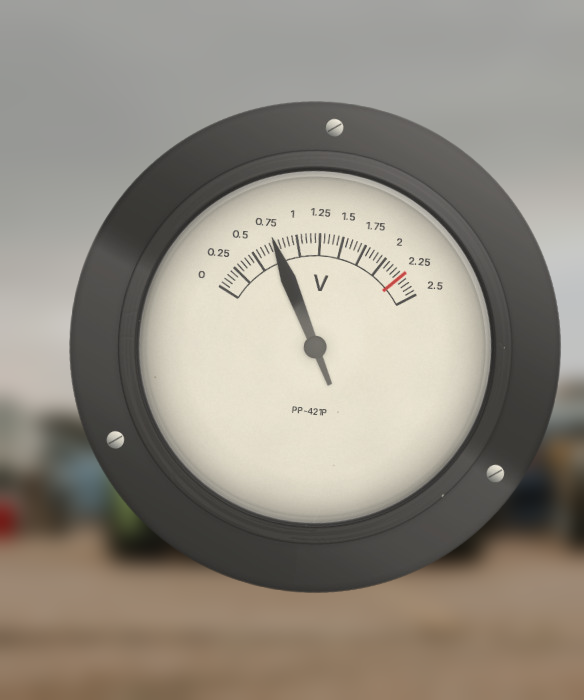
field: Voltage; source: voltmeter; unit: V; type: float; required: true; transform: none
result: 0.75 V
